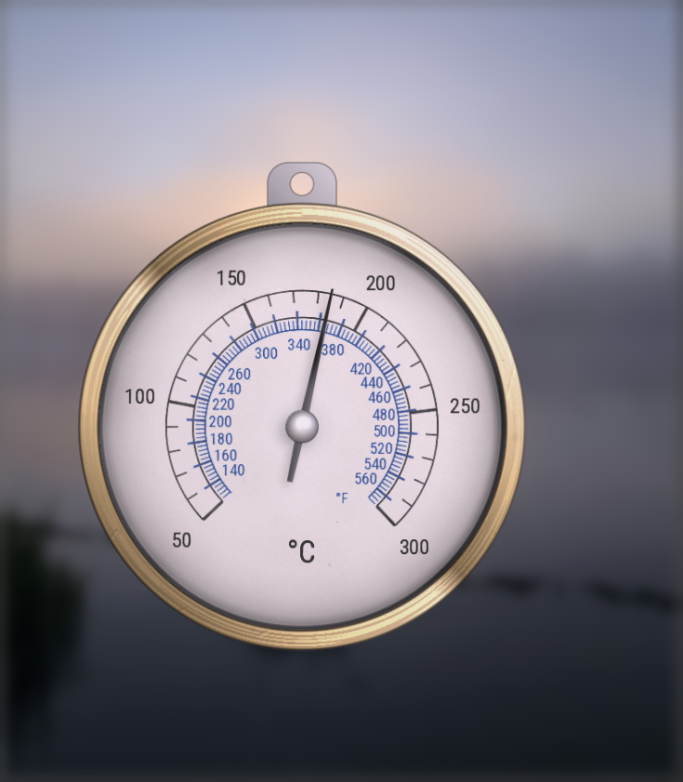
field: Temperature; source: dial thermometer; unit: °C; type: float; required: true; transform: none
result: 185 °C
